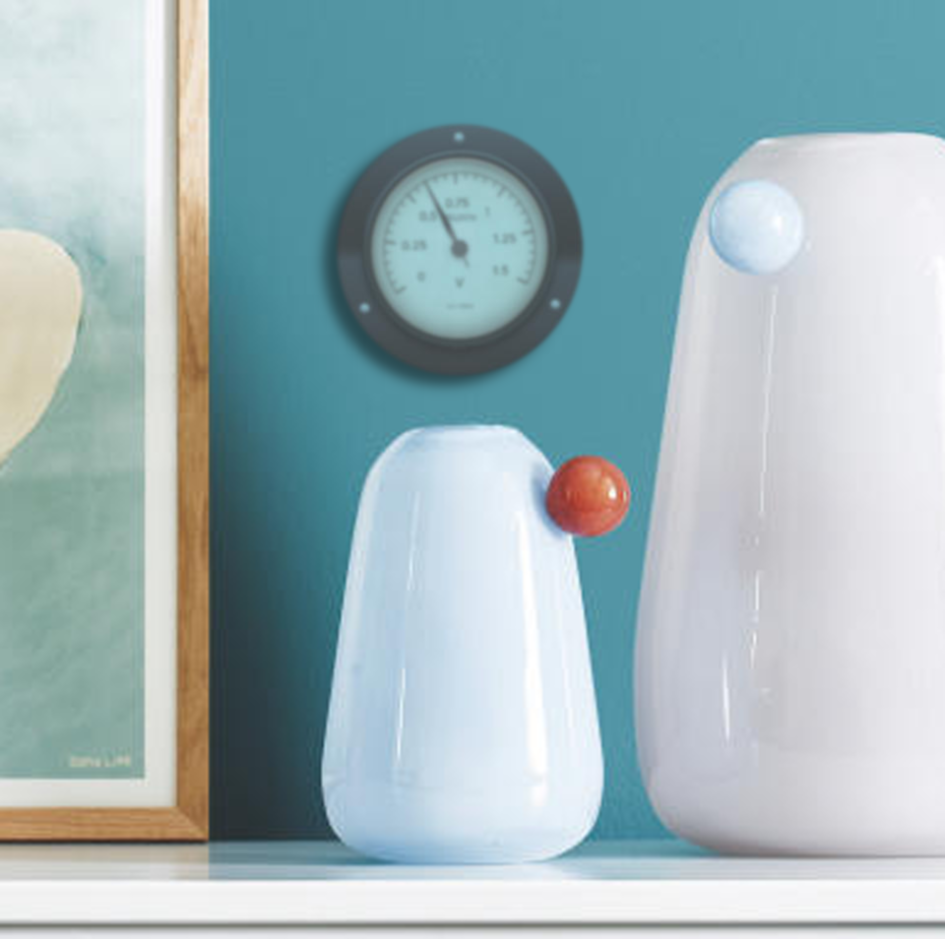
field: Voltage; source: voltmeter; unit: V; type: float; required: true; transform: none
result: 0.6 V
